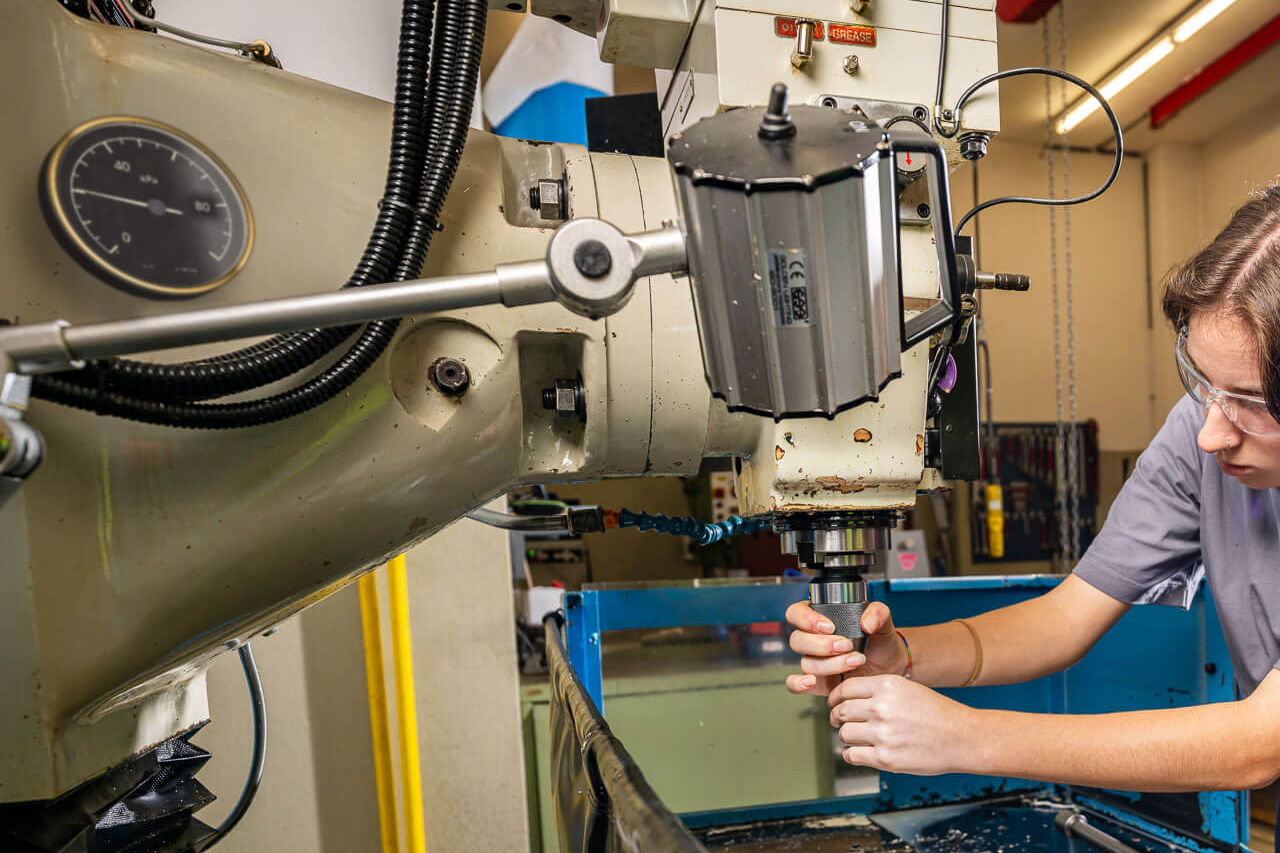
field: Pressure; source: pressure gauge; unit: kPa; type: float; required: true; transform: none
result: 20 kPa
